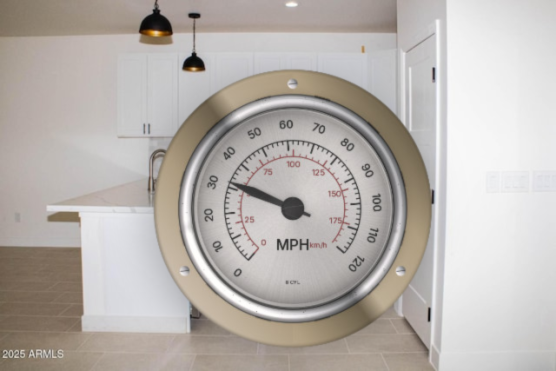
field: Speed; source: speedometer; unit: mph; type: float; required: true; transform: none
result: 32 mph
